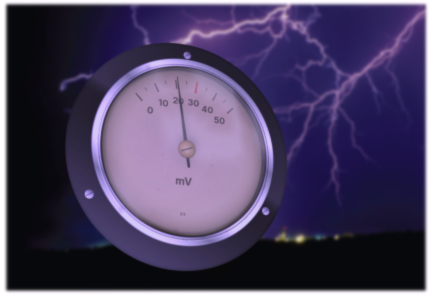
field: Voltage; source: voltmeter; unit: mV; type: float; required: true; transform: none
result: 20 mV
